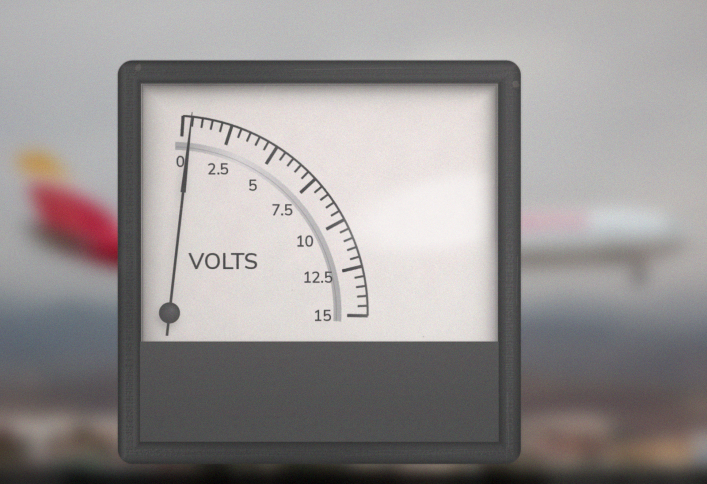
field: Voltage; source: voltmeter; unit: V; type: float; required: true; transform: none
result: 0.5 V
